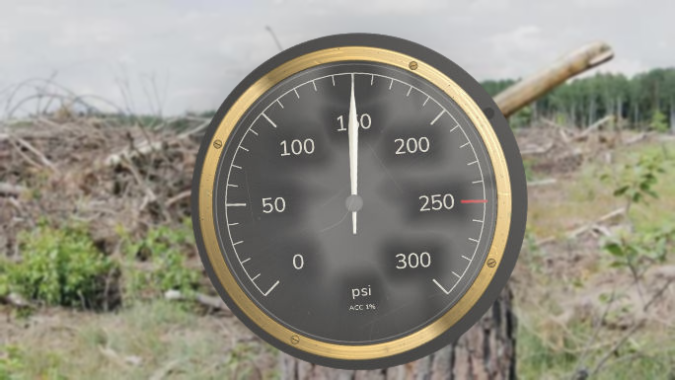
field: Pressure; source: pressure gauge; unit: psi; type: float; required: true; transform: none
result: 150 psi
